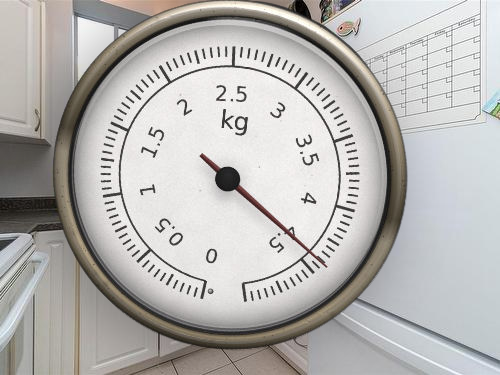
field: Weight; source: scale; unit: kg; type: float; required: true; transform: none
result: 4.4 kg
